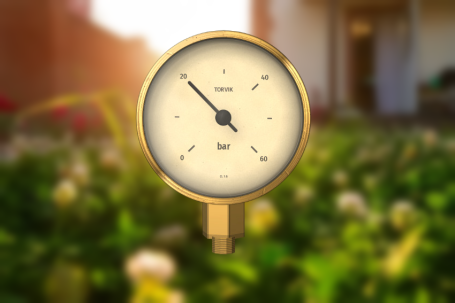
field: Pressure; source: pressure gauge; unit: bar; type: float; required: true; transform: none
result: 20 bar
